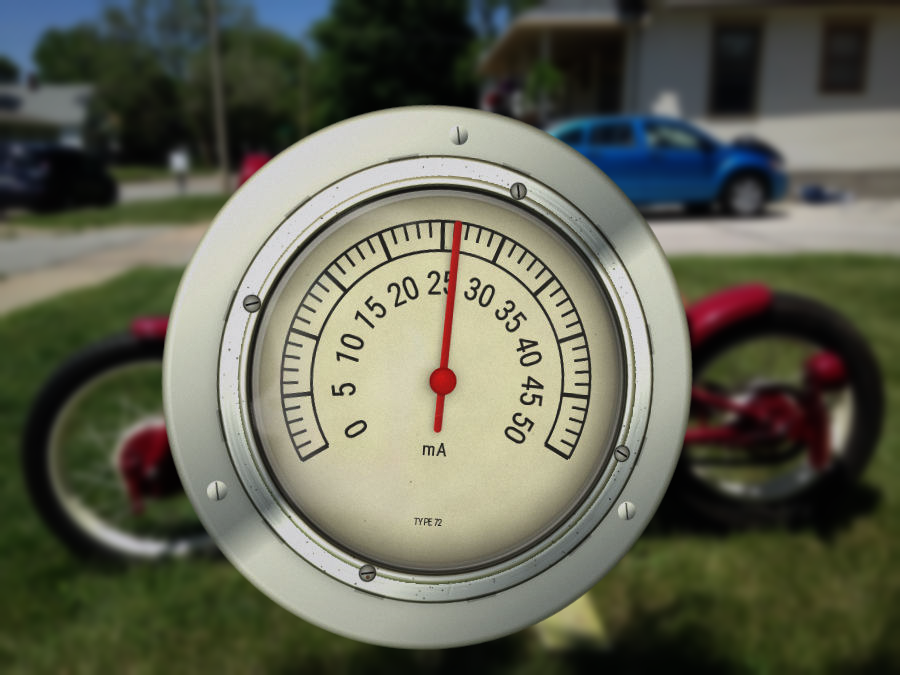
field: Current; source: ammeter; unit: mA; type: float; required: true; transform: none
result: 26 mA
